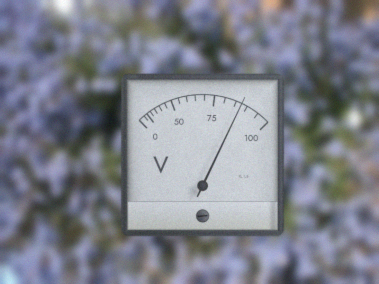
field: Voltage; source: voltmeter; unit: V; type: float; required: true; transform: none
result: 87.5 V
